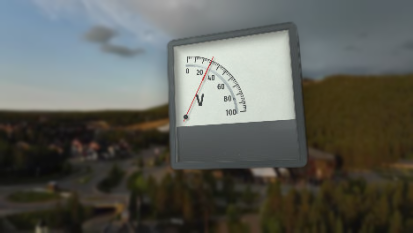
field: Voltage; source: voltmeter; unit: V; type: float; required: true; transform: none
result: 30 V
